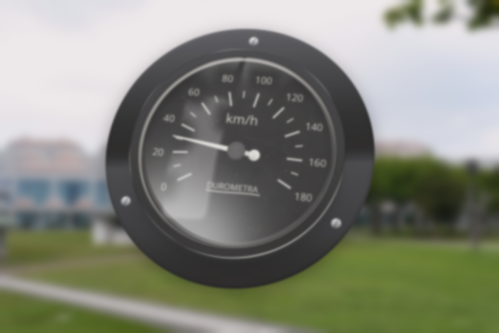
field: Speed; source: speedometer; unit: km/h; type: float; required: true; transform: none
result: 30 km/h
